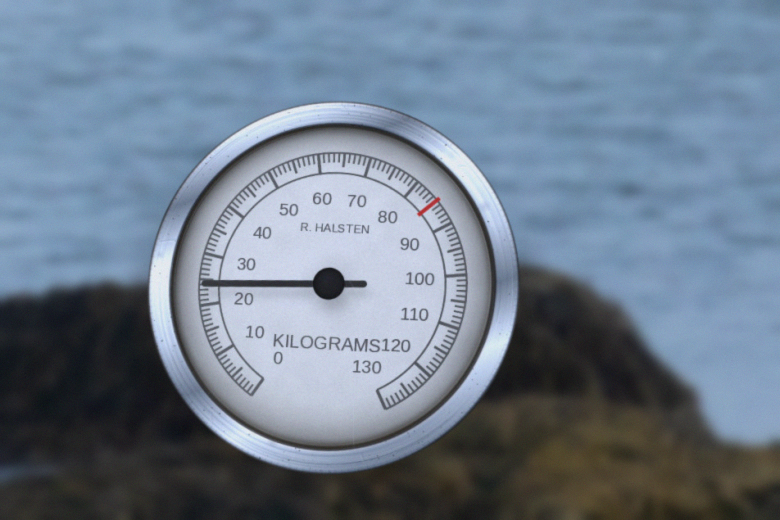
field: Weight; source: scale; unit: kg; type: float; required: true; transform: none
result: 24 kg
